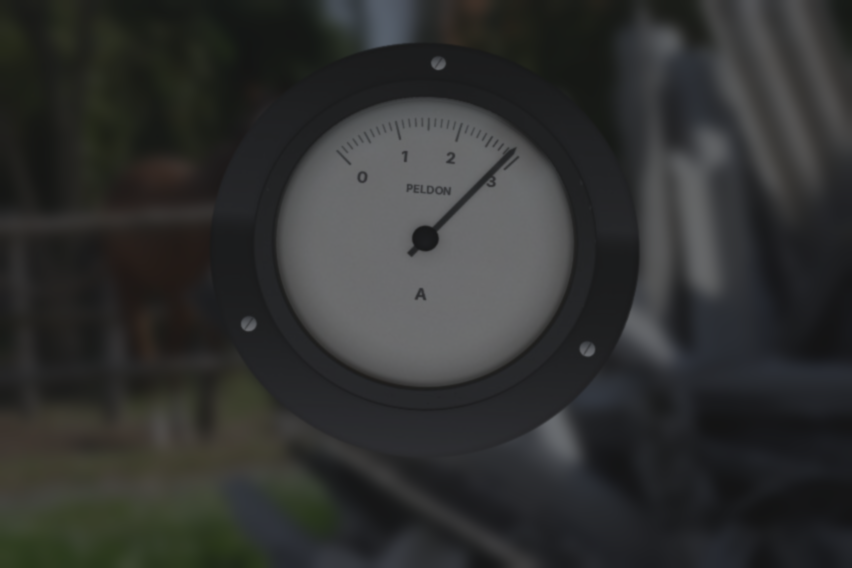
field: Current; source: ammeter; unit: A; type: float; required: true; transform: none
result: 2.9 A
